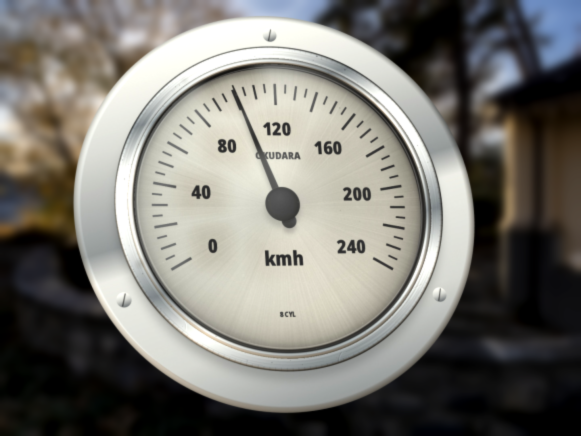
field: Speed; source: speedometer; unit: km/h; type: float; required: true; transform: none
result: 100 km/h
